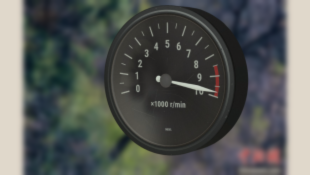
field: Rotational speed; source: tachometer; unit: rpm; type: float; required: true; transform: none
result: 9750 rpm
